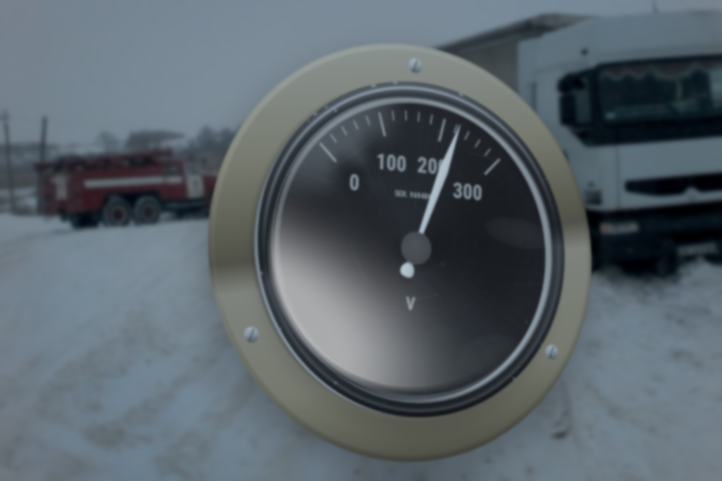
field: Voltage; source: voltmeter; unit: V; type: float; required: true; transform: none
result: 220 V
